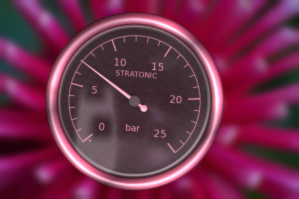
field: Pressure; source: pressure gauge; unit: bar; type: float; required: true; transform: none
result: 7 bar
